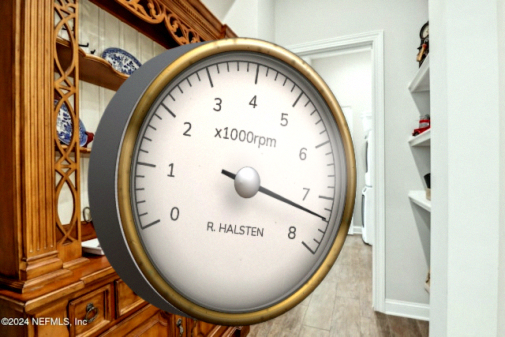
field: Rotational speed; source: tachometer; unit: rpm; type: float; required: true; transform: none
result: 7400 rpm
